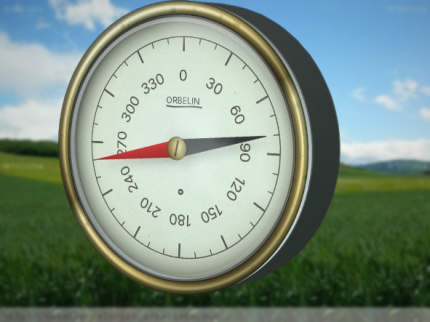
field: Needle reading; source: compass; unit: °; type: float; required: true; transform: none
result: 260 °
